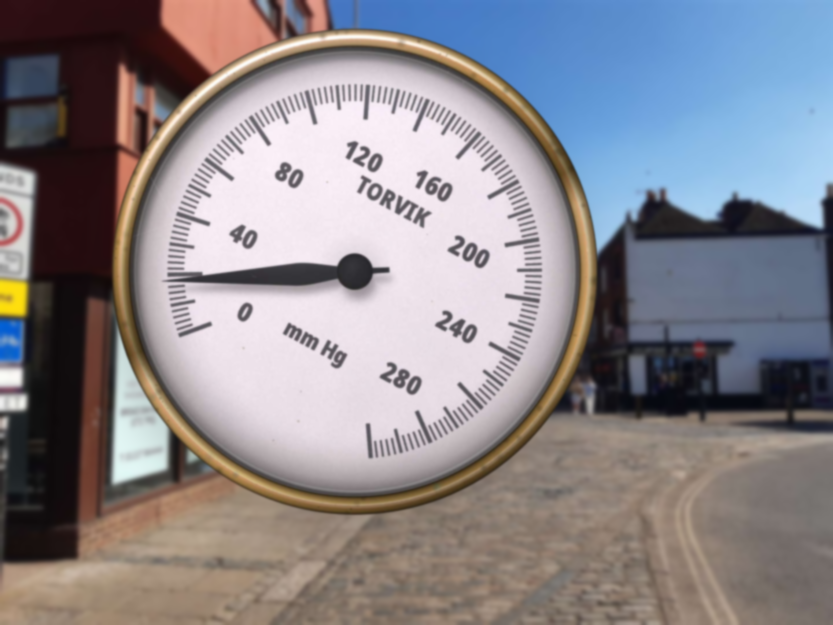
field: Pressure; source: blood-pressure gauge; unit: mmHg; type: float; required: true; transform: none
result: 18 mmHg
